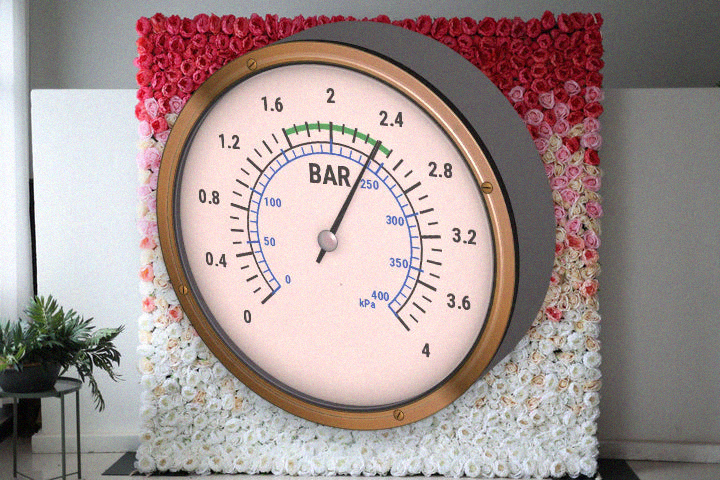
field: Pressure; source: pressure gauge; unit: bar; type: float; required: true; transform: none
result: 2.4 bar
